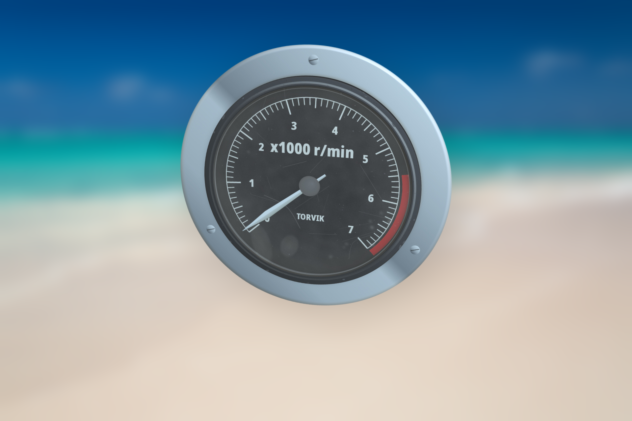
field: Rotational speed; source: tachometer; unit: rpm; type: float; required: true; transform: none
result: 100 rpm
